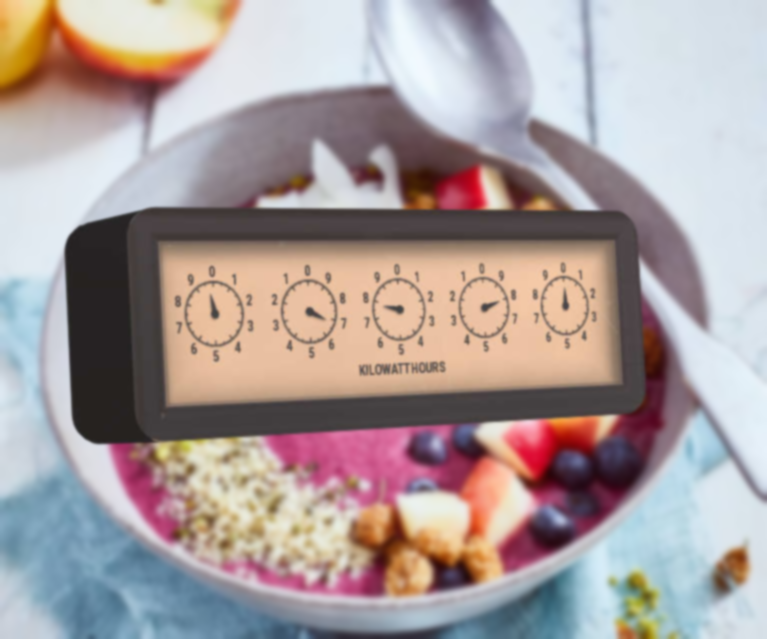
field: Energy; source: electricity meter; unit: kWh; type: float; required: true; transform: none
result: 96780 kWh
